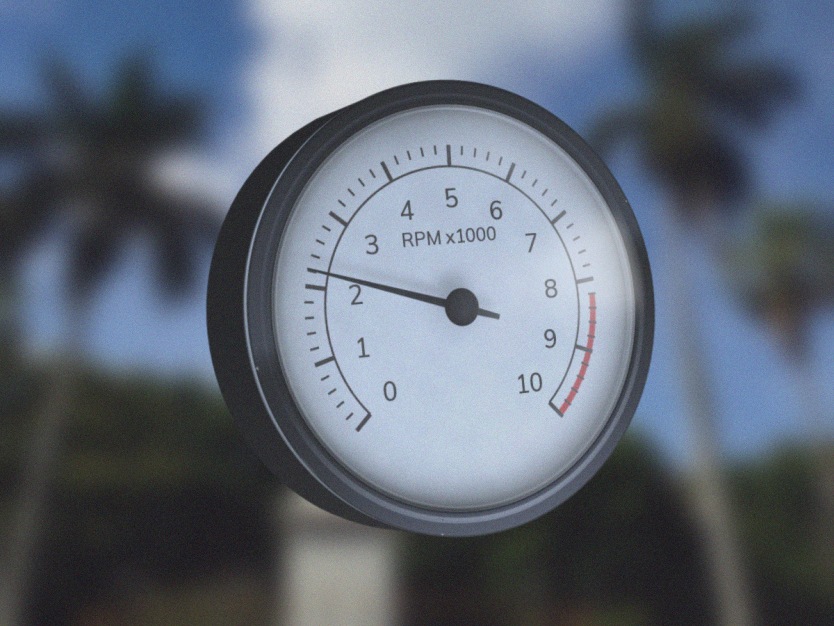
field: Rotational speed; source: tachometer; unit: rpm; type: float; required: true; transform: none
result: 2200 rpm
